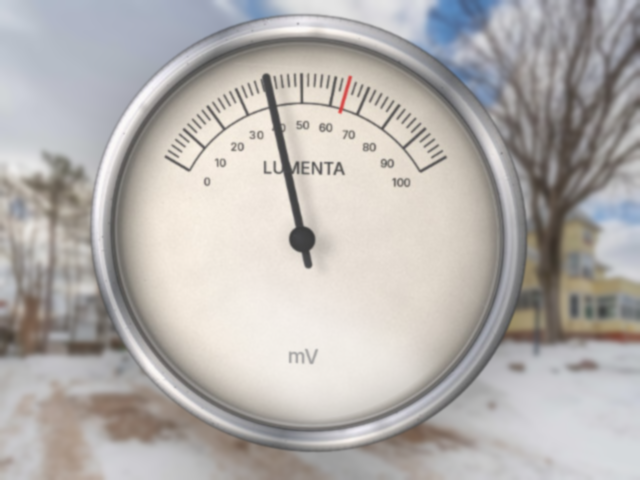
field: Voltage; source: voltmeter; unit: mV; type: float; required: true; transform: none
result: 40 mV
